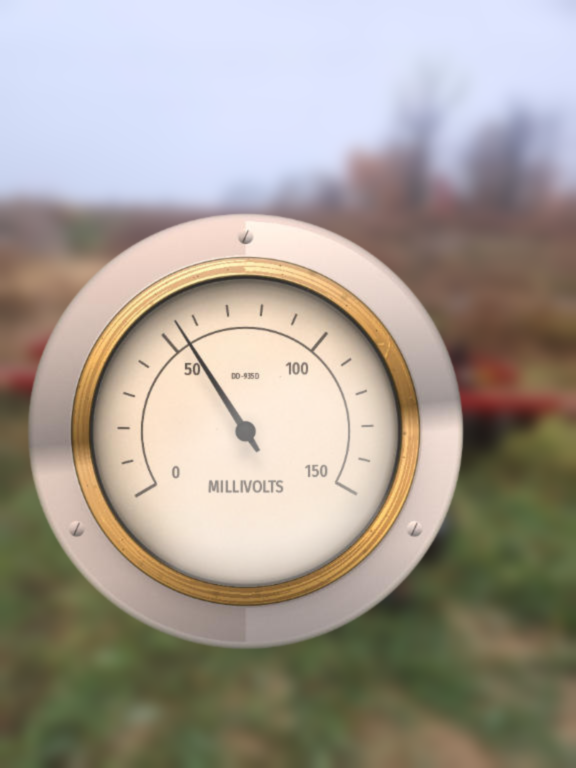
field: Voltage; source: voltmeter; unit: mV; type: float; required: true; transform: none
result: 55 mV
